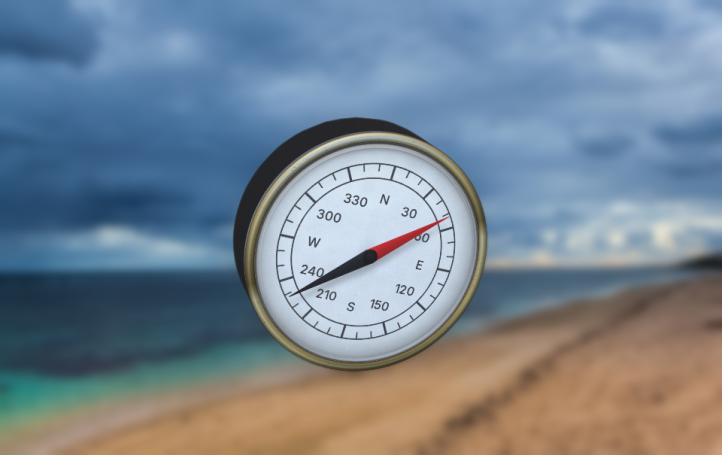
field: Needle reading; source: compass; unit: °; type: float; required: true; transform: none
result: 50 °
